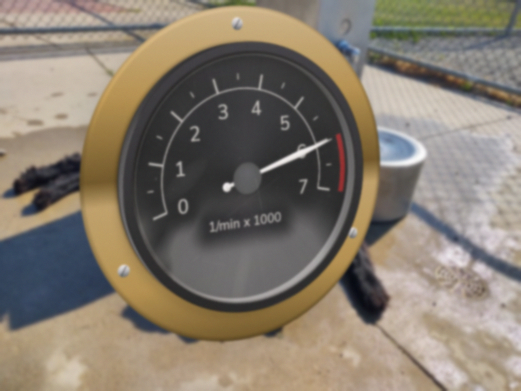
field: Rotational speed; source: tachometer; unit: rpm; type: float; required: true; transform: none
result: 6000 rpm
